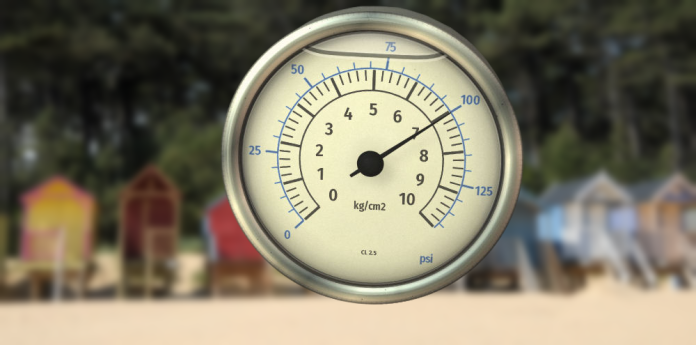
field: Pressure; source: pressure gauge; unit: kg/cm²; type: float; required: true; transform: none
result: 7 kg/cm²
